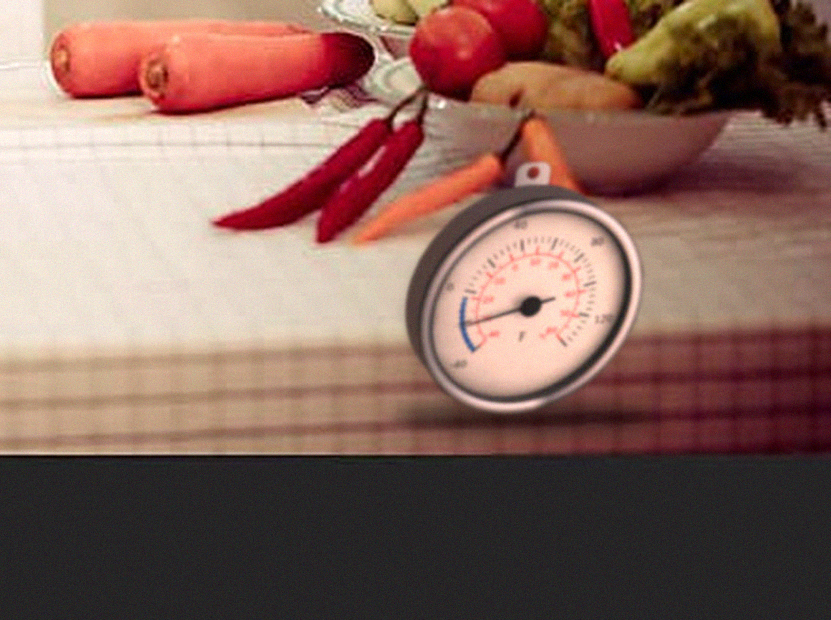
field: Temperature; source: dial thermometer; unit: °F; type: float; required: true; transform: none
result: -20 °F
